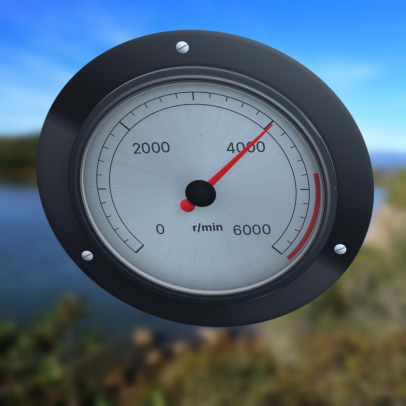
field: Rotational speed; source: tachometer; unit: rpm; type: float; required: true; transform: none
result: 4000 rpm
